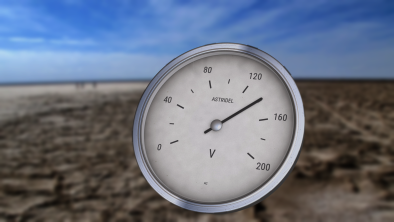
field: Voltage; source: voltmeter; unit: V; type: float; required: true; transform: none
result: 140 V
